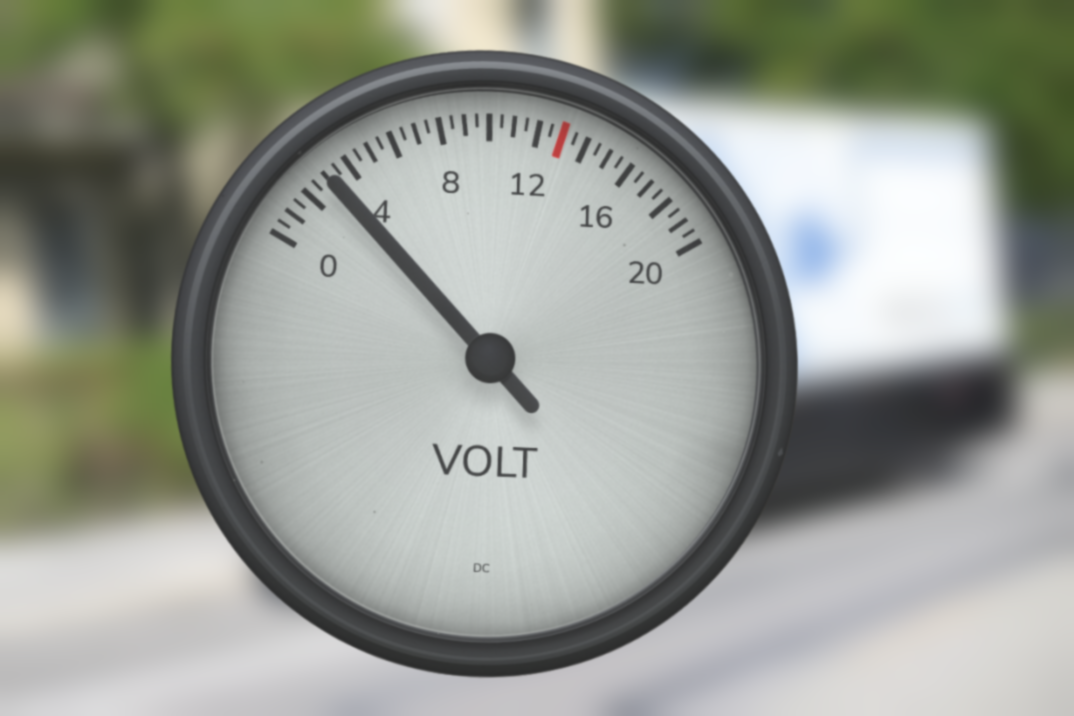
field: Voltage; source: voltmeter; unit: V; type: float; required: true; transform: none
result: 3 V
